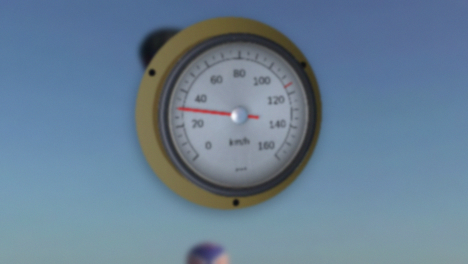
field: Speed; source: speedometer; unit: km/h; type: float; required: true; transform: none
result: 30 km/h
